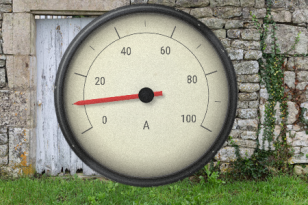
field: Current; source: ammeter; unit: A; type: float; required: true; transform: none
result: 10 A
